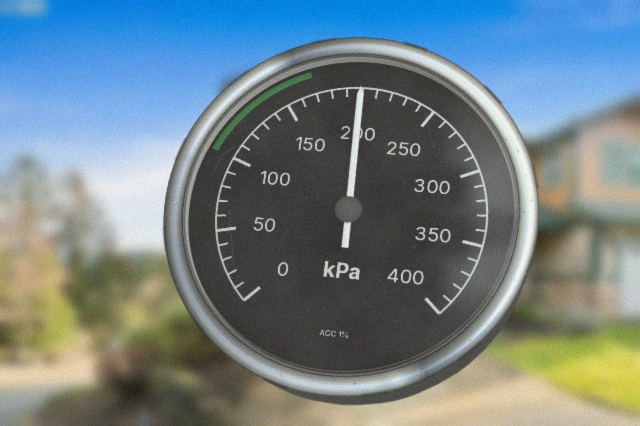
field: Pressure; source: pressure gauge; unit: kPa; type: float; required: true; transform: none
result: 200 kPa
